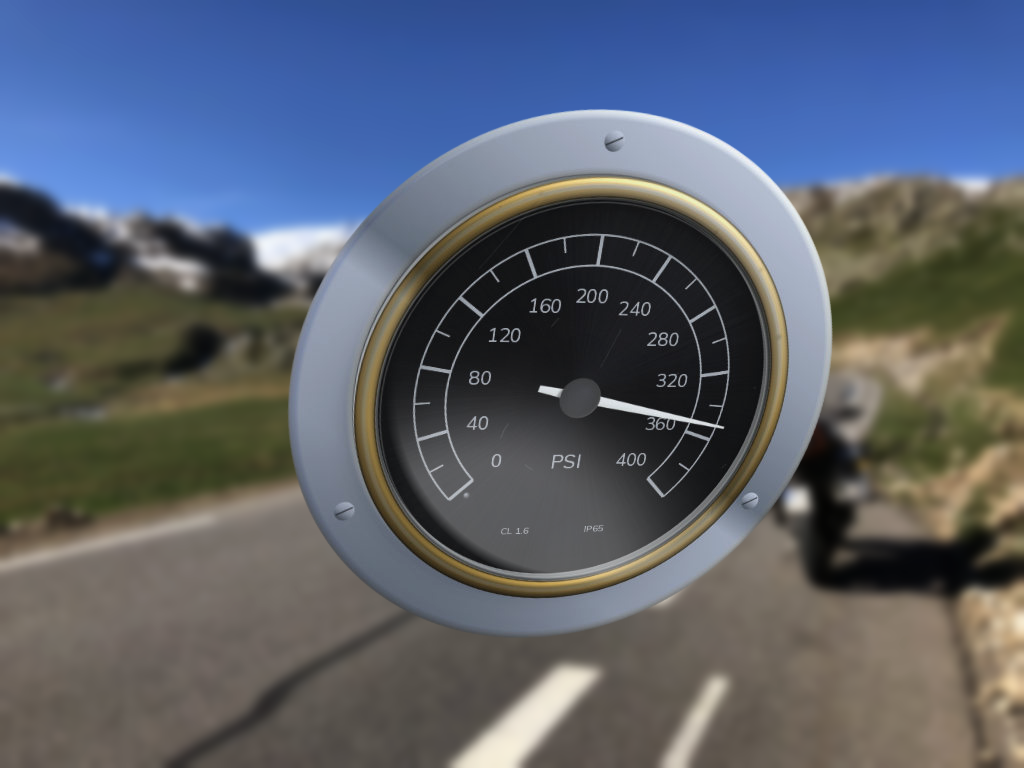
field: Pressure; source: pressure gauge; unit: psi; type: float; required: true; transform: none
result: 350 psi
